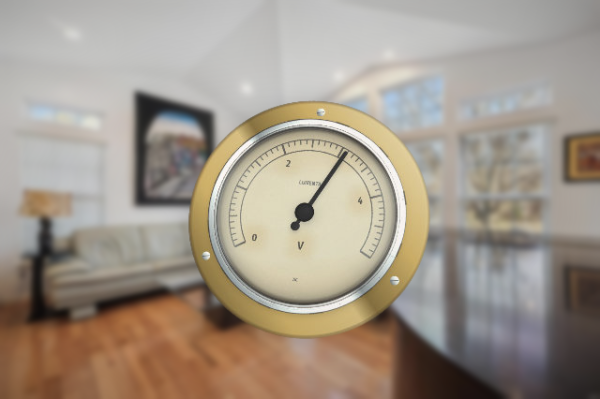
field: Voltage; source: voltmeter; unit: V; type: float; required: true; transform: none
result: 3.1 V
